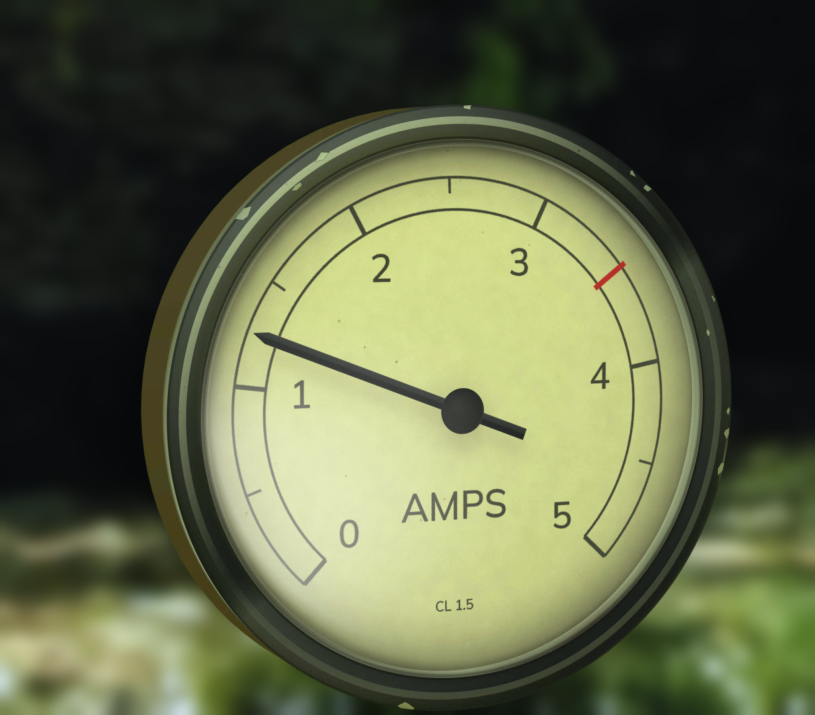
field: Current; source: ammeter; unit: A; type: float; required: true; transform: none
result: 1.25 A
